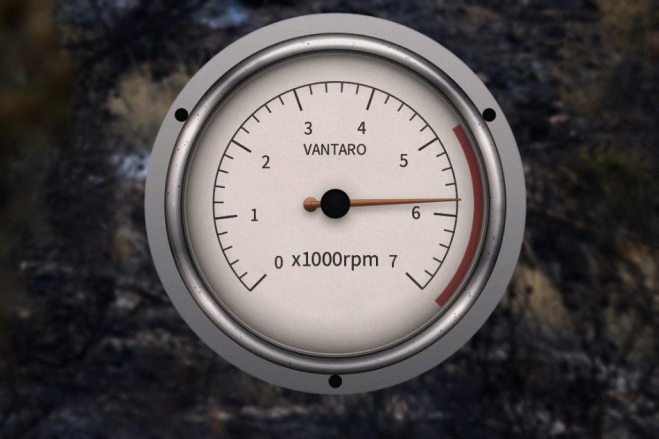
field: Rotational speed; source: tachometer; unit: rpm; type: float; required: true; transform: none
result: 5800 rpm
